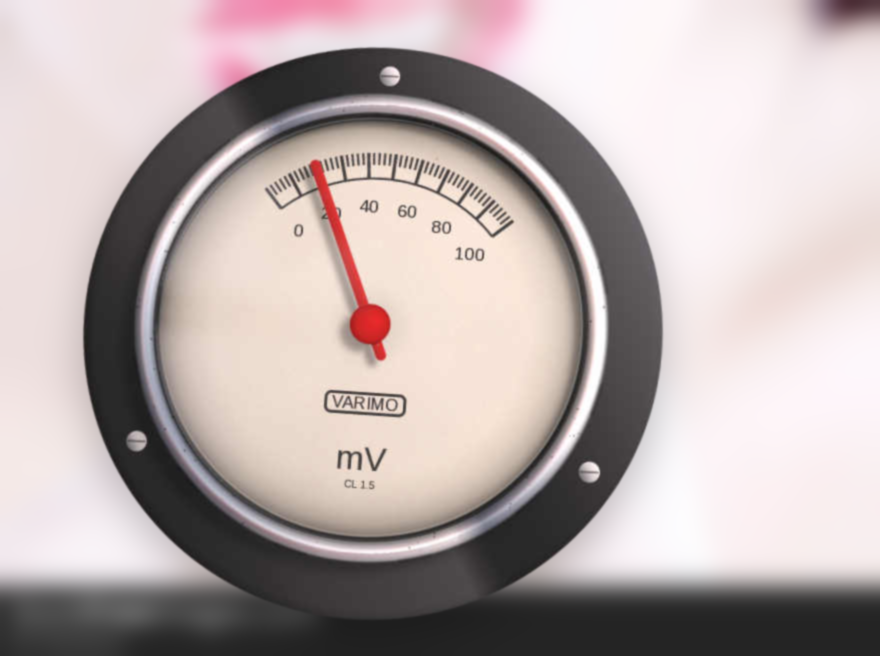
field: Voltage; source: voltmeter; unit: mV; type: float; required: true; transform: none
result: 20 mV
